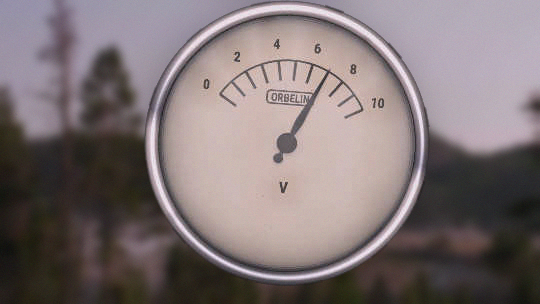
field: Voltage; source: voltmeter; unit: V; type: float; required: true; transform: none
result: 7 V
